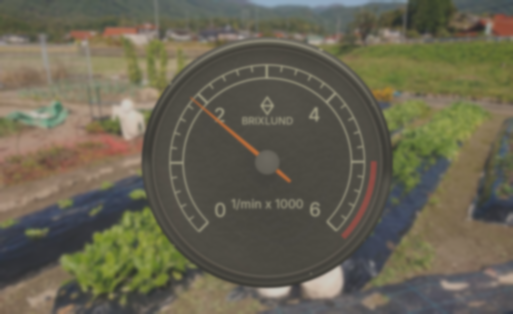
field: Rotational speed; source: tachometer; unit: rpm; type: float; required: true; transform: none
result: 1900 rpm
